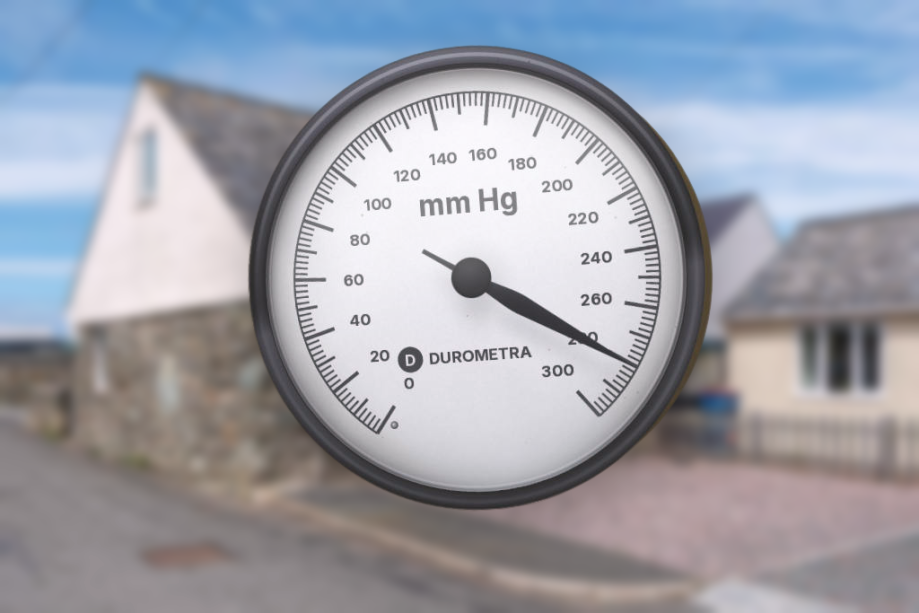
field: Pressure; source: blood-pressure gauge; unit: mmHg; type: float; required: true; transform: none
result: 280 mmHg
